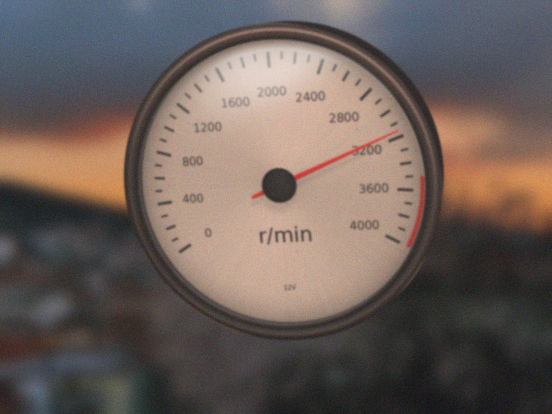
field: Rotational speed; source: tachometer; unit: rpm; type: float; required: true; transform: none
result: 3150 rpm
